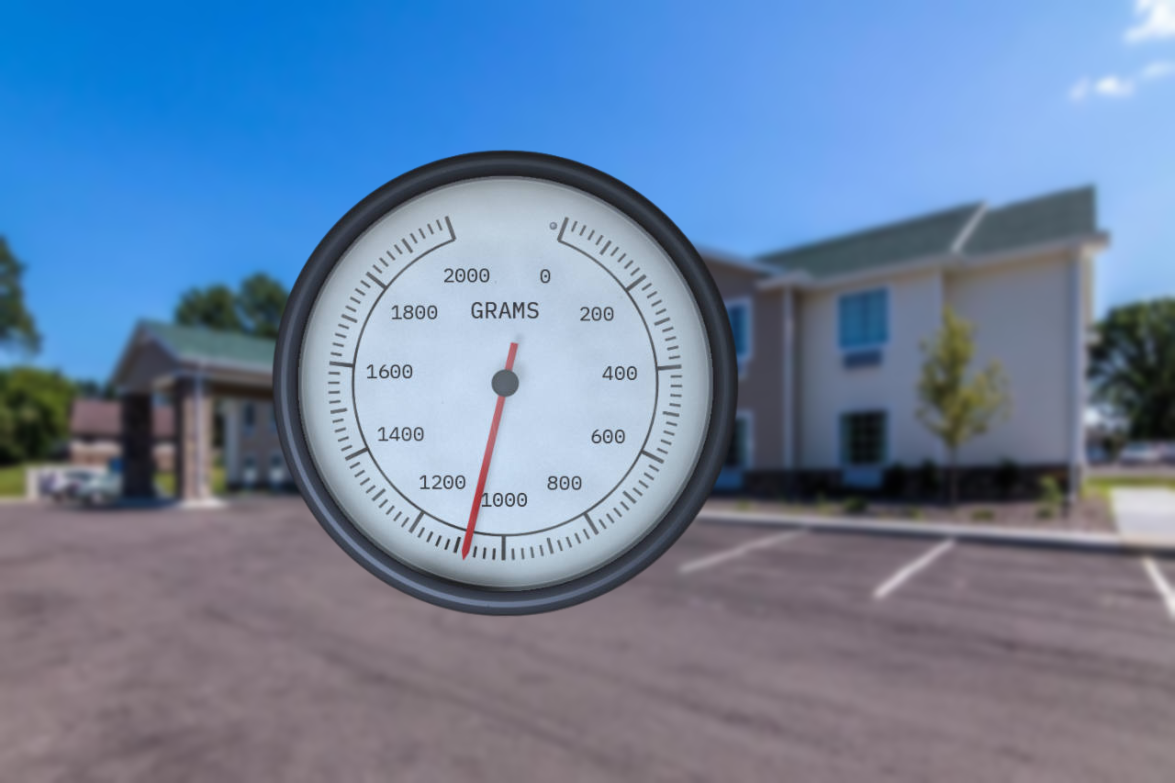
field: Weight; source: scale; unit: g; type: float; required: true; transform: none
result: 1080 g
